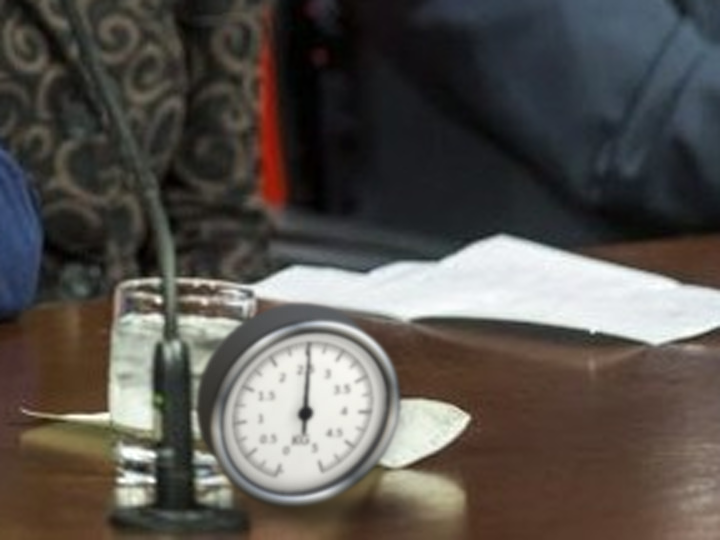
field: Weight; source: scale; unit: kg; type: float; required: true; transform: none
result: 2.5 kg
